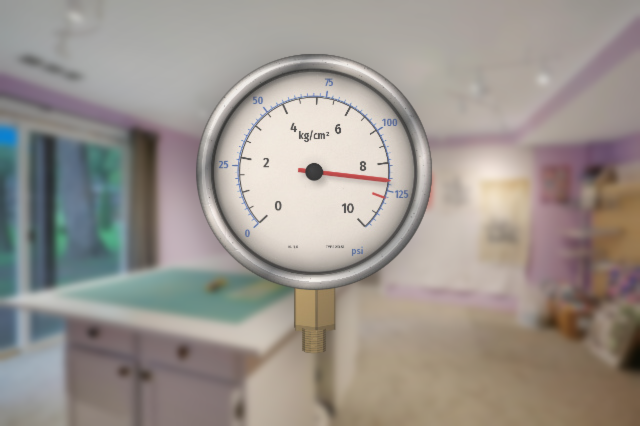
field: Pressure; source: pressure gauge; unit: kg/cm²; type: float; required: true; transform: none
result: 8.5 kg/cm²
